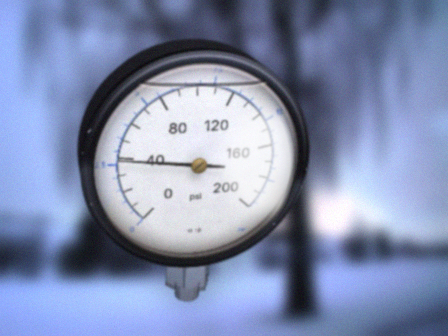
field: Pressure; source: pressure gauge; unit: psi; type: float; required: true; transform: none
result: 40 psi
